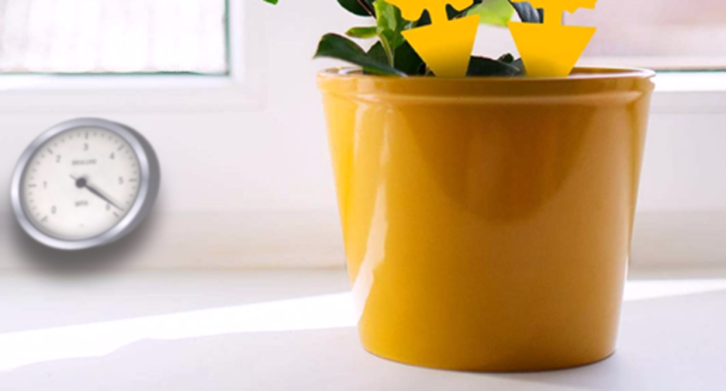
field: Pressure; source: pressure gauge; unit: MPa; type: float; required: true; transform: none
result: 5.8 MPa
